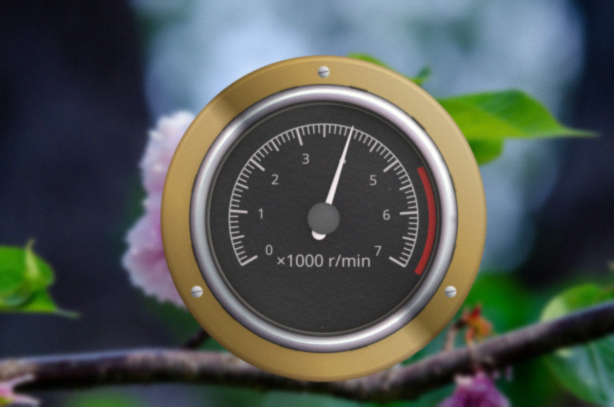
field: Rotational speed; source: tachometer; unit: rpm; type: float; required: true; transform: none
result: 4000 rpm
